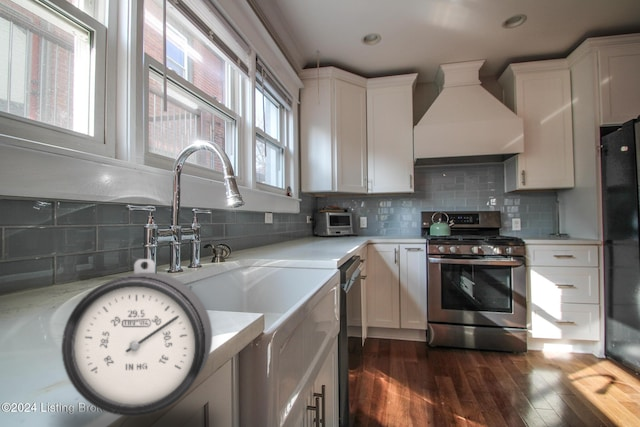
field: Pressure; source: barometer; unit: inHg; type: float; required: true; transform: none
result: 30.2 inHg
